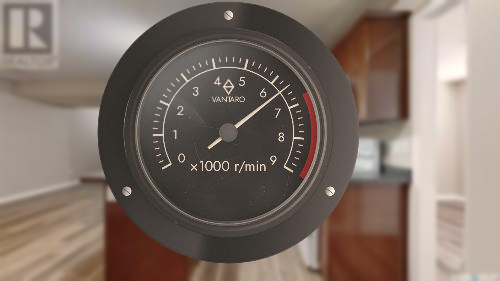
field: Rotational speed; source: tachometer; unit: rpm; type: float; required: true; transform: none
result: 6400 rpm
